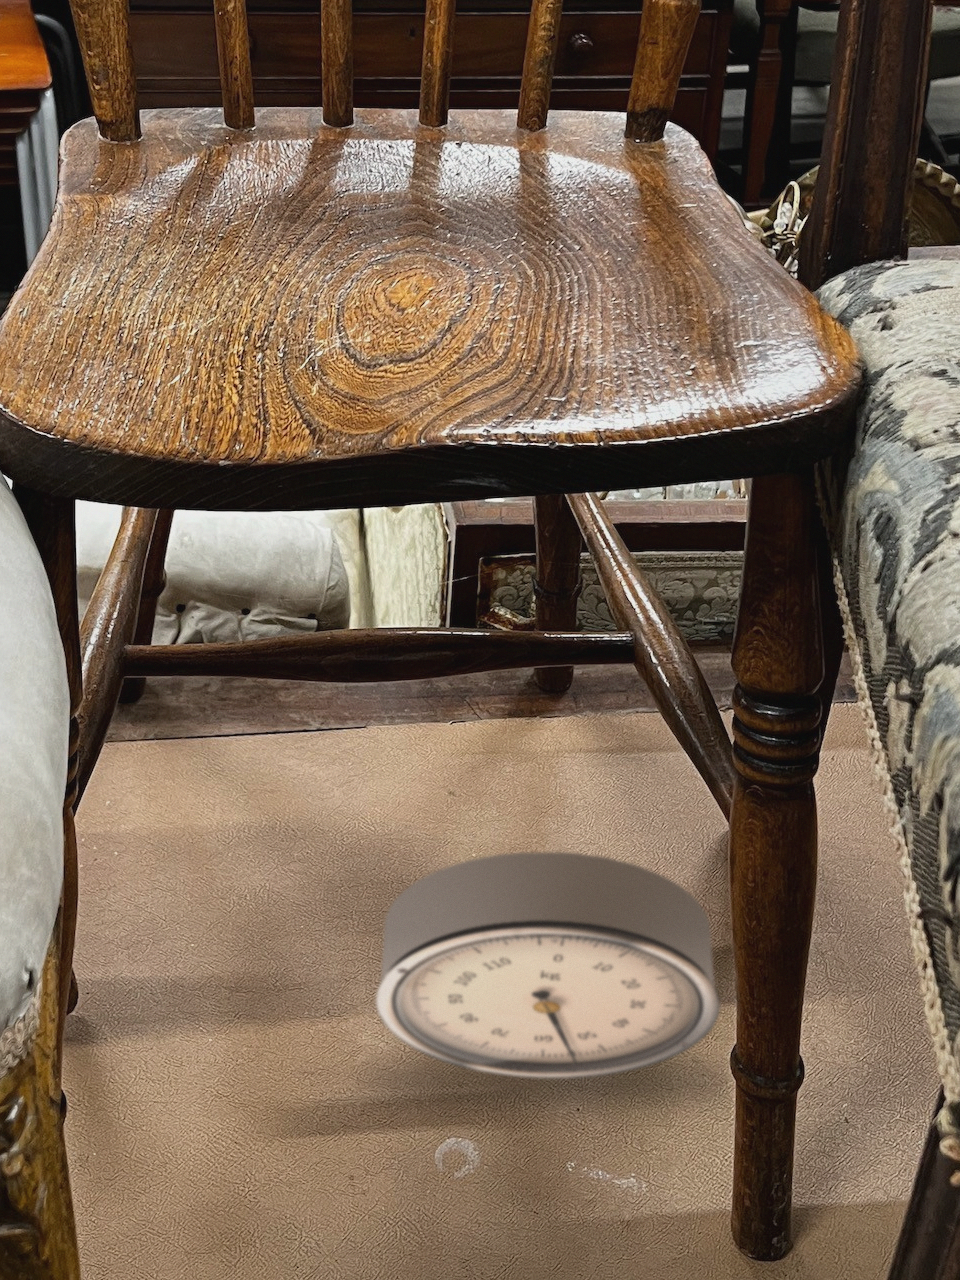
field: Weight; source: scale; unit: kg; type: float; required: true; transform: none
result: 55 kg
